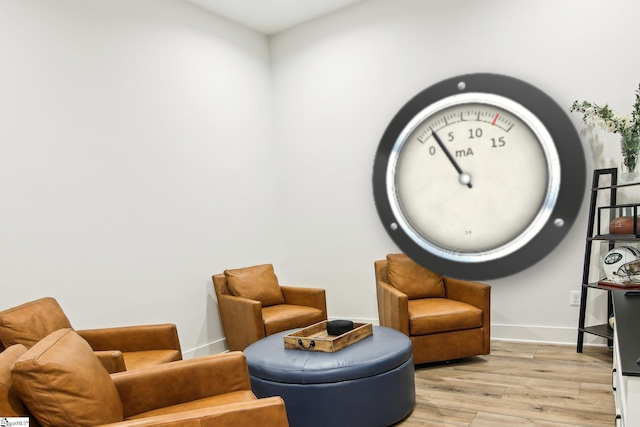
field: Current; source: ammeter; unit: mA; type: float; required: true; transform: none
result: 2.5 mA
